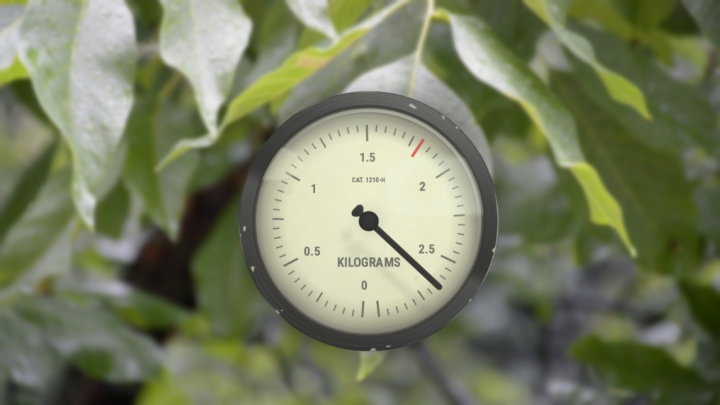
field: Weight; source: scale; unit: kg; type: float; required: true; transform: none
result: 2.65 kg
